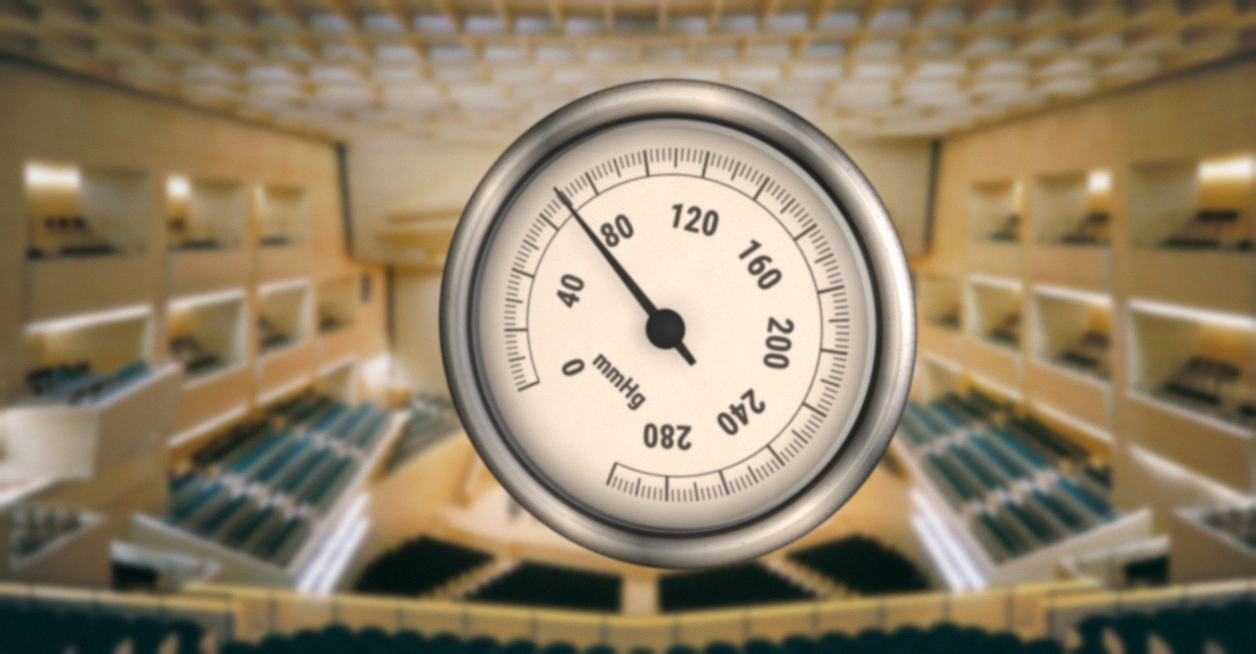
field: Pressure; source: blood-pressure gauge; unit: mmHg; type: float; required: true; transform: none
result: 70 mmHg
